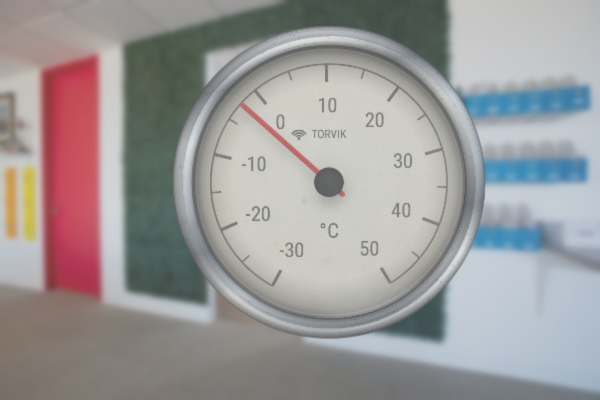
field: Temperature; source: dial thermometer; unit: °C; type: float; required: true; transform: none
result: -2.5 °C
